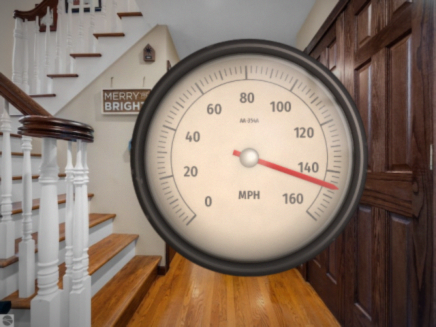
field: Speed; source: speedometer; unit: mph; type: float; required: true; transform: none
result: 146 mph
